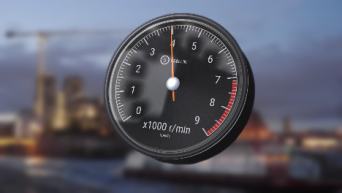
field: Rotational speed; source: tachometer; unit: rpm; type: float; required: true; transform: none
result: 4000 rpm
